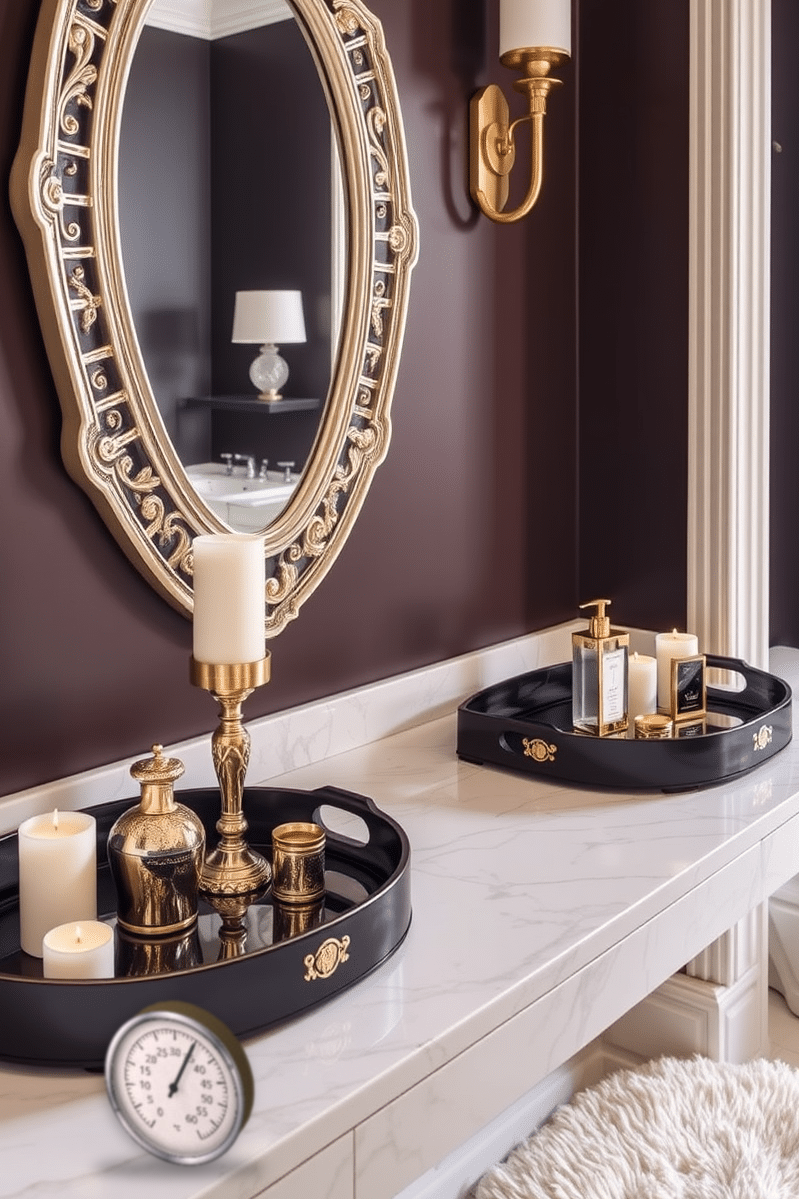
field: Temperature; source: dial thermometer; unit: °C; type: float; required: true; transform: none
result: 35 °C
